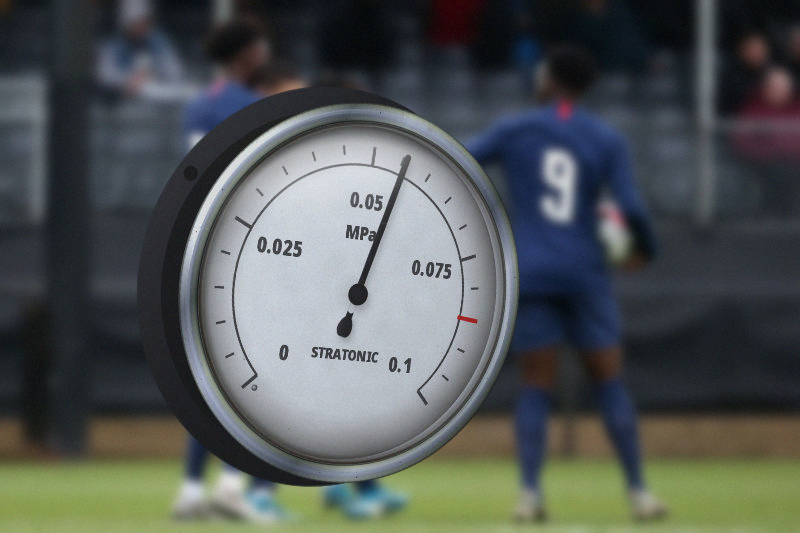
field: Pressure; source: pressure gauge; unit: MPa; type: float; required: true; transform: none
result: 0.055 MPa
